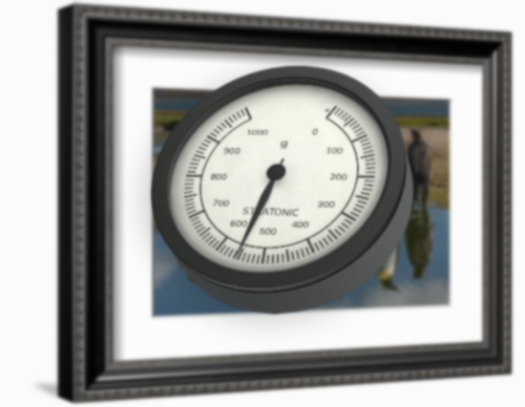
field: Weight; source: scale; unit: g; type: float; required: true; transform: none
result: 550 g
